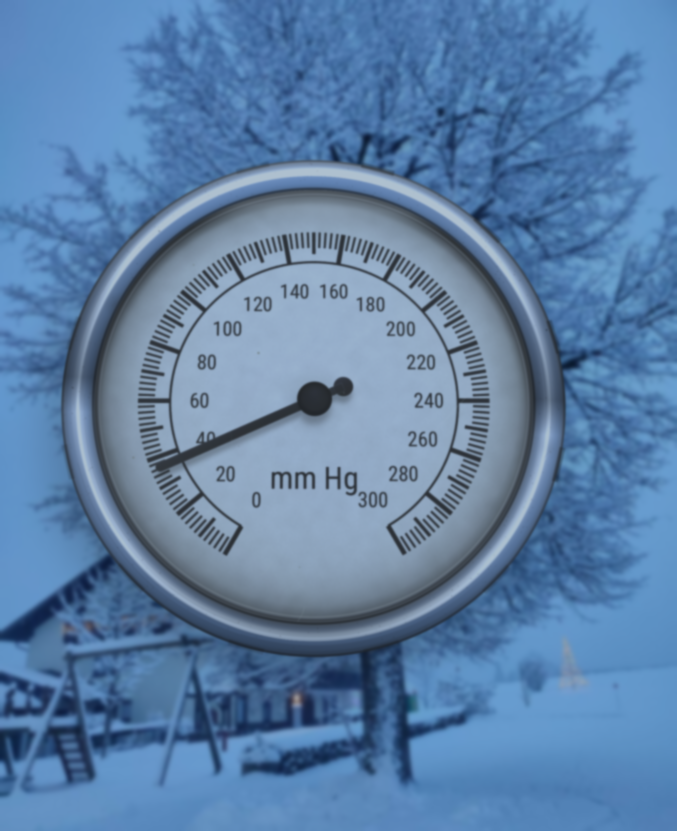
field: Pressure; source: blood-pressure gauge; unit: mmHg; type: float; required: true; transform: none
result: 36 mmHg
